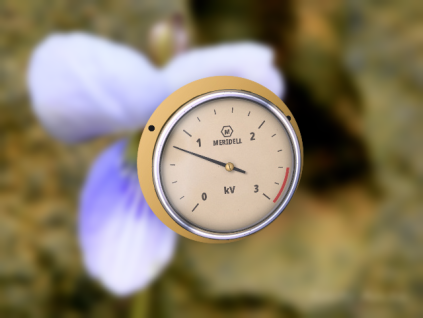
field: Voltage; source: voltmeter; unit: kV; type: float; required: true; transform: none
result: 0.8 kV
